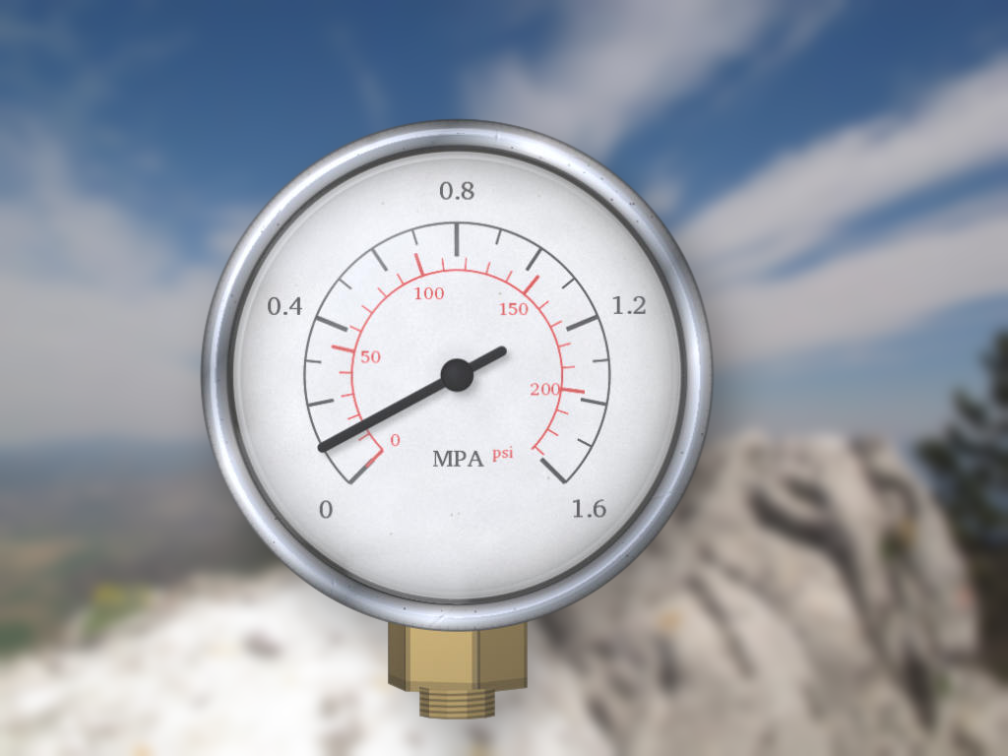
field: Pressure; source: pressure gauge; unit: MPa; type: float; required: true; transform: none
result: 0.1 MPa
